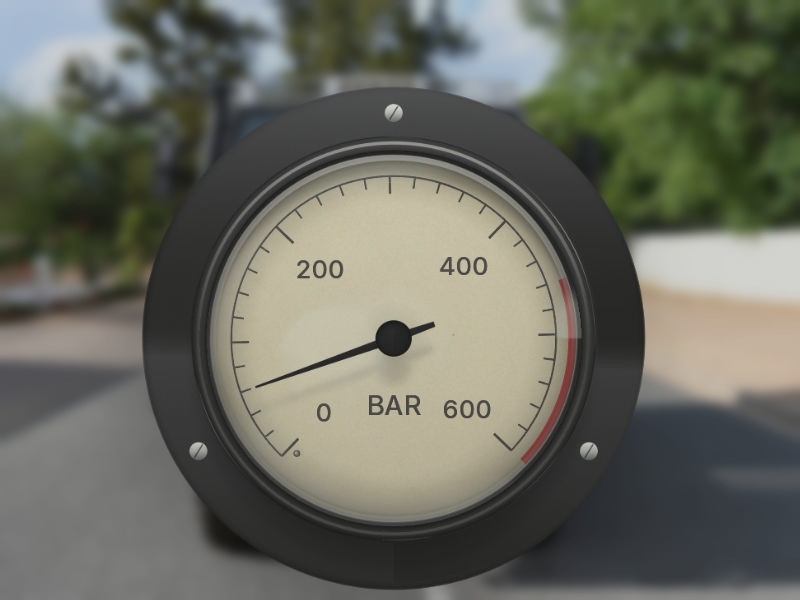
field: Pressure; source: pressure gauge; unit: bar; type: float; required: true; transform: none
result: 60 bar
